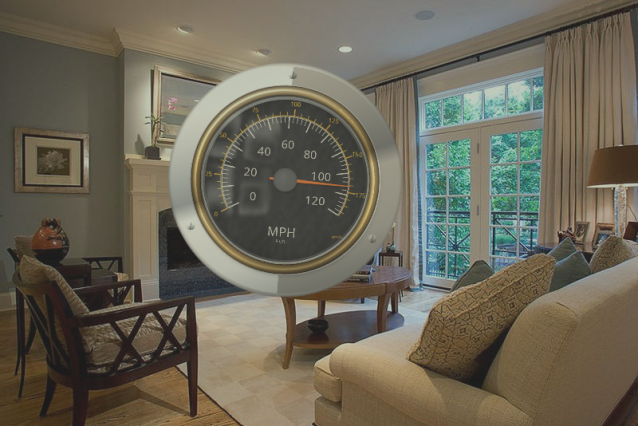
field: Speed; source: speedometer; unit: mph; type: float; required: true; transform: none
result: 106 mph
